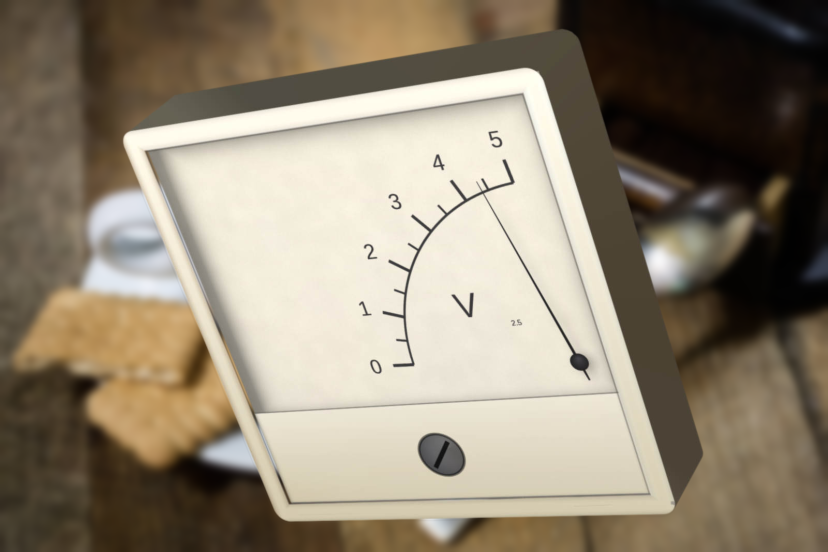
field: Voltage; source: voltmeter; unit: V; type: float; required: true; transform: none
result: 4.5 V
